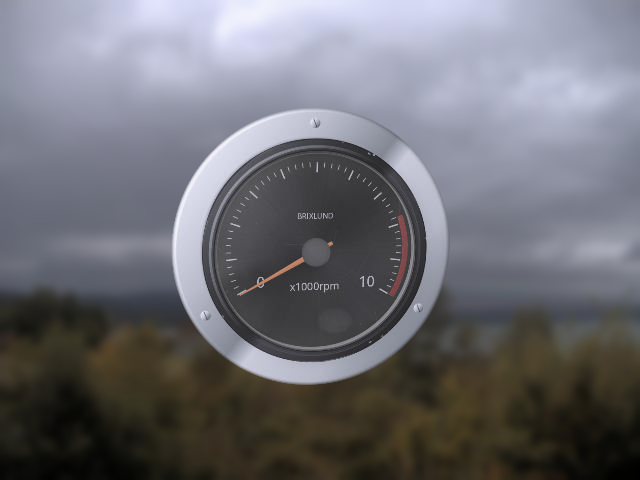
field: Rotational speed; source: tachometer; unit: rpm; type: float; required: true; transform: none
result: 0 rpm
